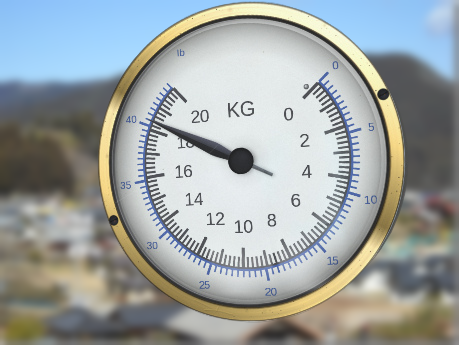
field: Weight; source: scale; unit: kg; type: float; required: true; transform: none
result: 18.4 kg
